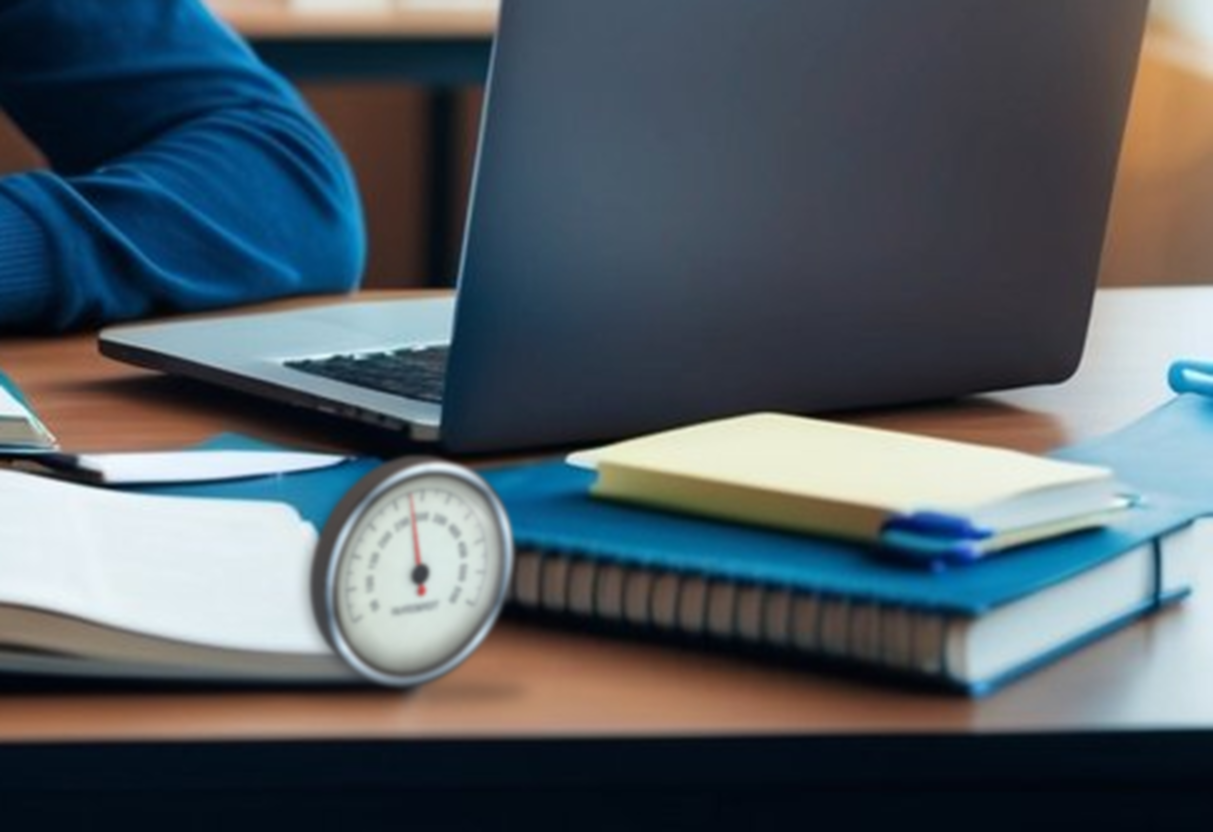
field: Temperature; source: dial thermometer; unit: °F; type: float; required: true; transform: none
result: 275 °F
